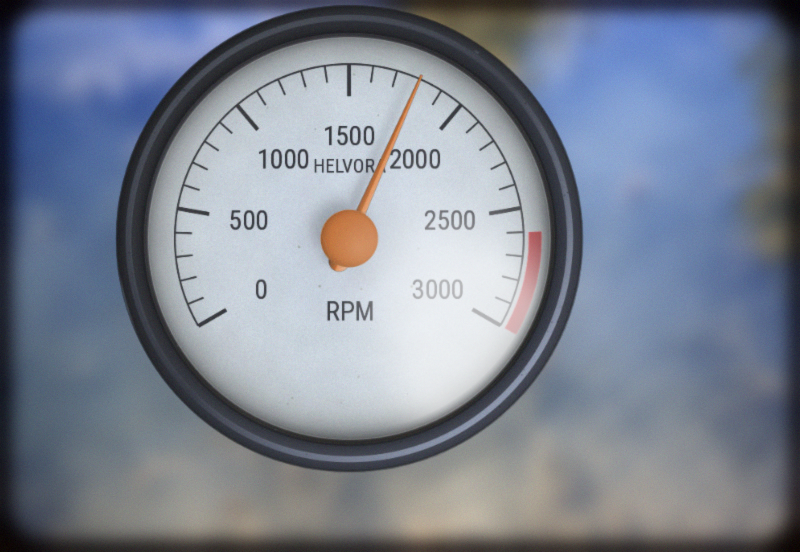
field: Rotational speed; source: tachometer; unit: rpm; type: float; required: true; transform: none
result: 1800 rpm
